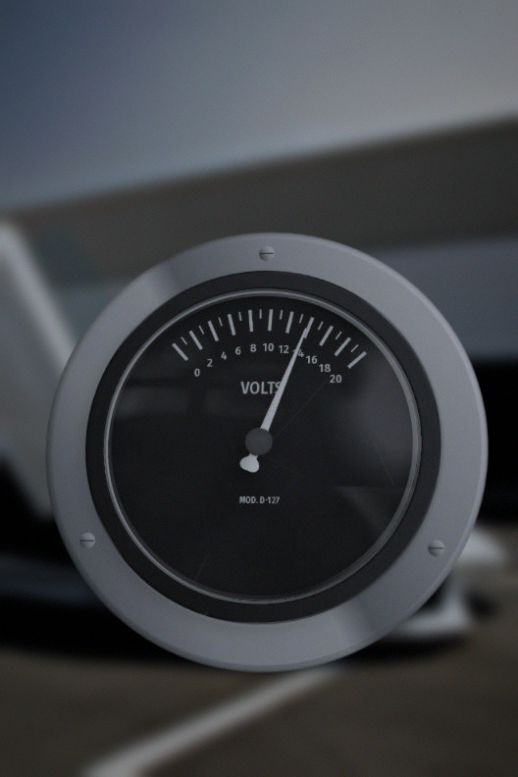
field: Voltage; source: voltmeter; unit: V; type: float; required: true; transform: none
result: 14 V
